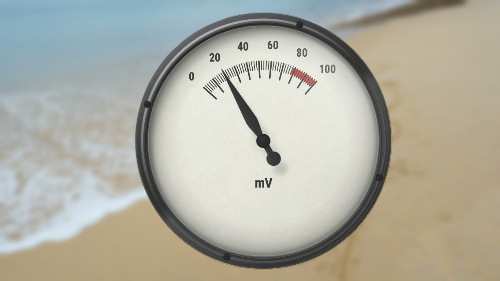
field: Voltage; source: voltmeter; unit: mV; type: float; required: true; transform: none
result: 20 mV
